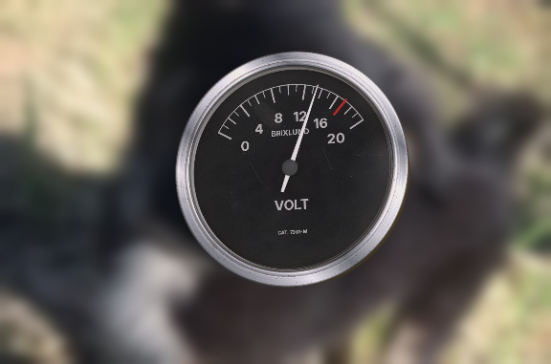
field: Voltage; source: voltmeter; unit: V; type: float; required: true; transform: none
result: 13.5 V
